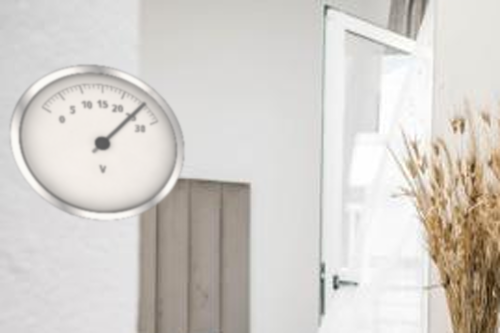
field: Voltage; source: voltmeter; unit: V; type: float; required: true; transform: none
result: 25 V
